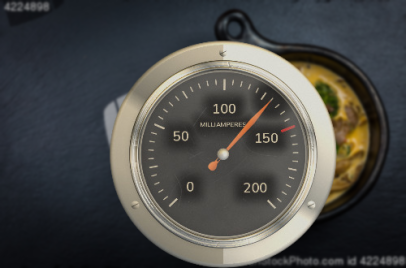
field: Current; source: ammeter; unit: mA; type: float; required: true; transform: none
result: 130 mA
